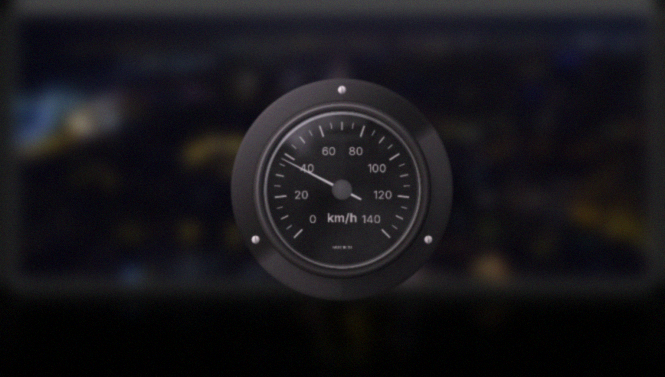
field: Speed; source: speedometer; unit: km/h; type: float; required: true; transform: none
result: 37.5 km/h
